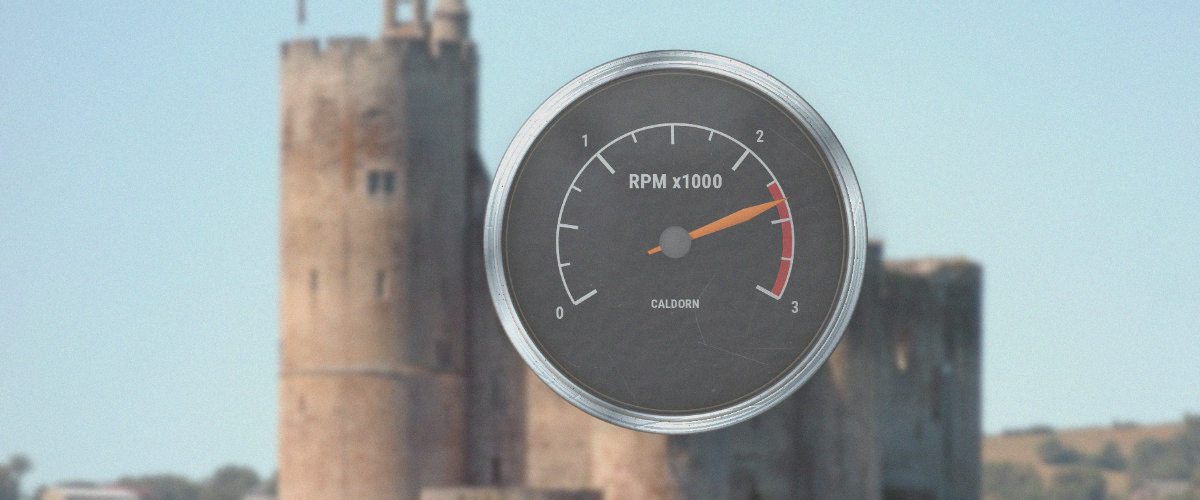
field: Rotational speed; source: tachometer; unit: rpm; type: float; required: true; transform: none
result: 2375 rpm
